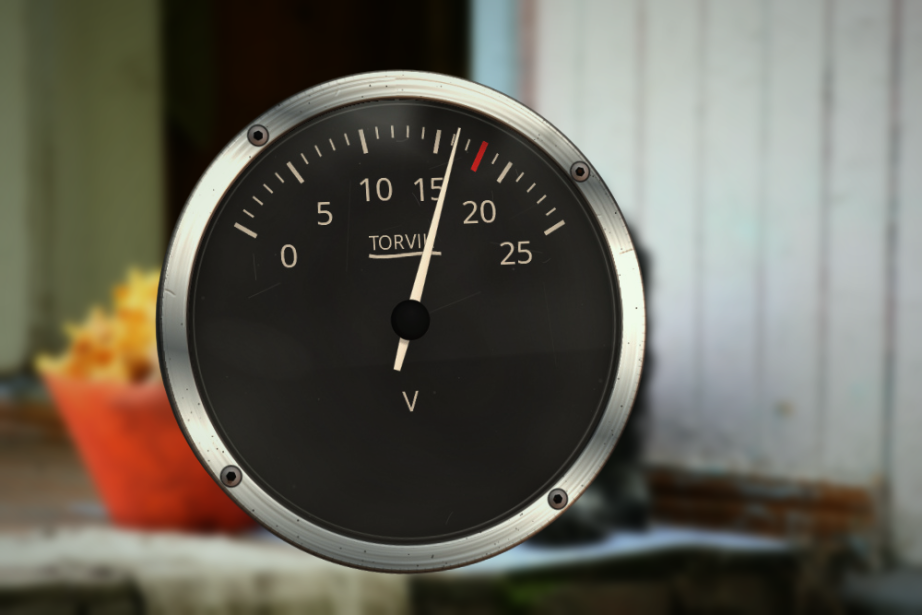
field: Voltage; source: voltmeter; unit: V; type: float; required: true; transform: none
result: 16 V
